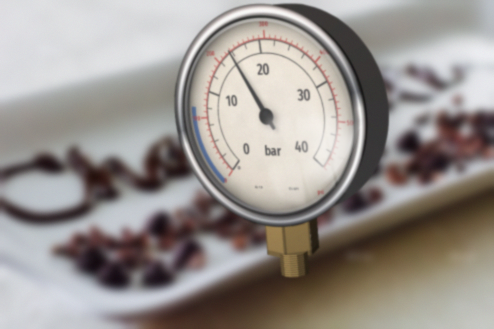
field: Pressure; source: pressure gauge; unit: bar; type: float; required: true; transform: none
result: 16 bar
